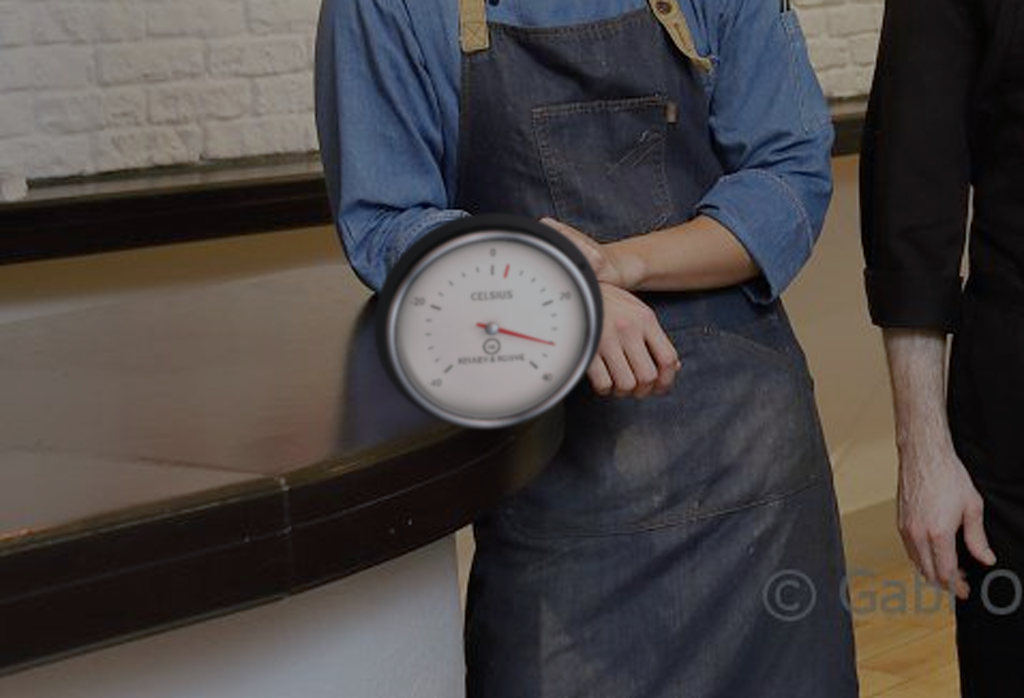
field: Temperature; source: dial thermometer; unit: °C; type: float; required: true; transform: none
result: 32 °C
